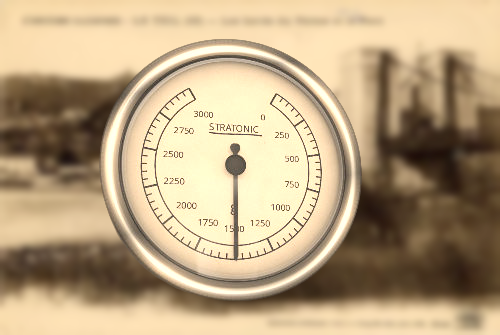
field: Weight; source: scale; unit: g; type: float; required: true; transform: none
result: 1500 g
